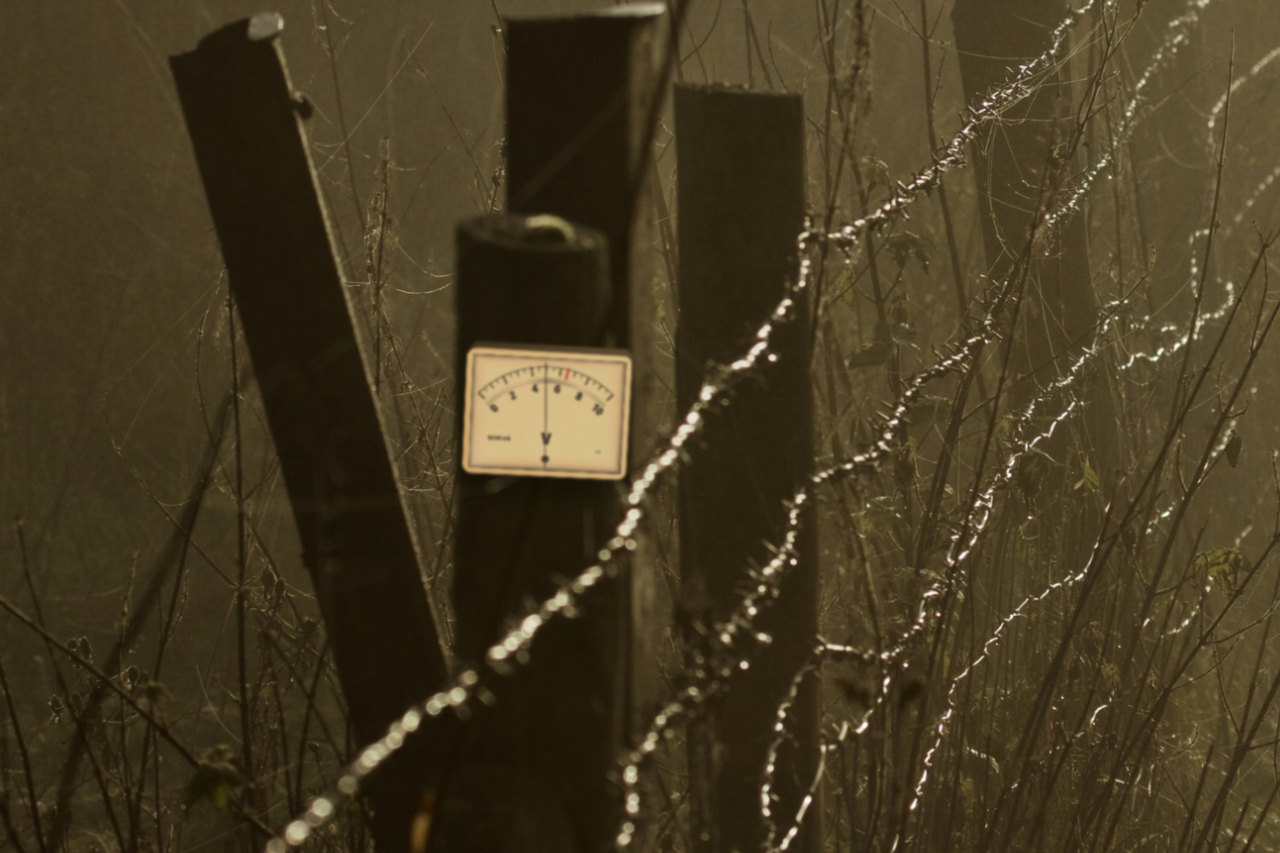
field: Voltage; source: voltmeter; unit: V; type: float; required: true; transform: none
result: 5 V
